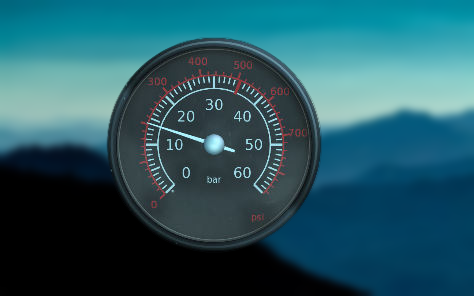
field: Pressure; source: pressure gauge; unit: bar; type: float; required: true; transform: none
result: 14 bar
